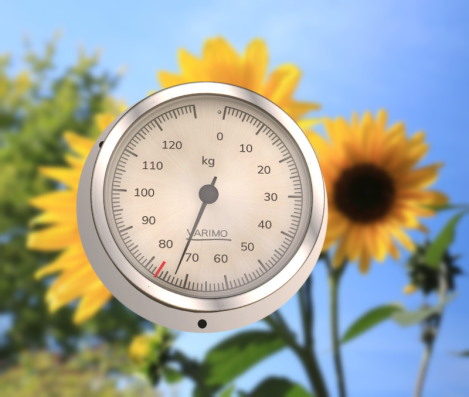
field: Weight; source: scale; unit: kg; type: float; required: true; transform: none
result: 73 kg
